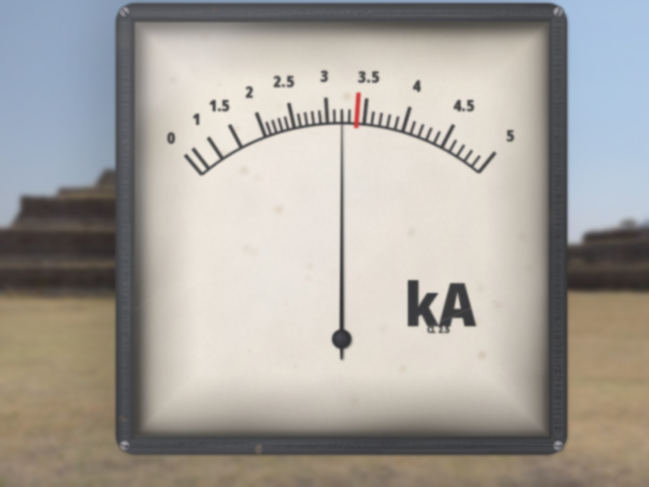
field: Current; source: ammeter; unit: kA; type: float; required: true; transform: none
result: 3.2 kA
